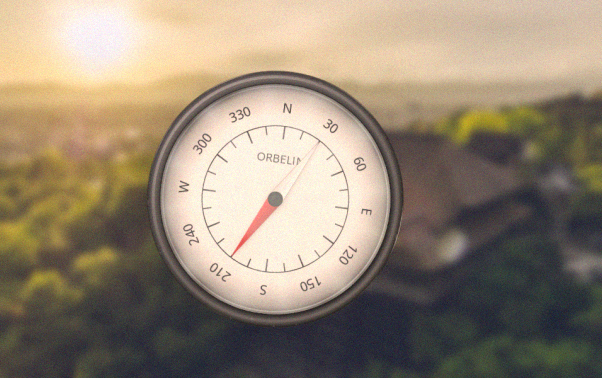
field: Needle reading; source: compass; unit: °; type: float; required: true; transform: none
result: 210 °
